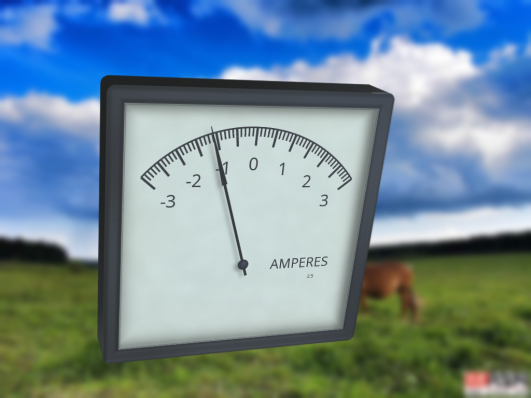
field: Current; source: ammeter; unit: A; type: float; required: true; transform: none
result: -1.1 A
